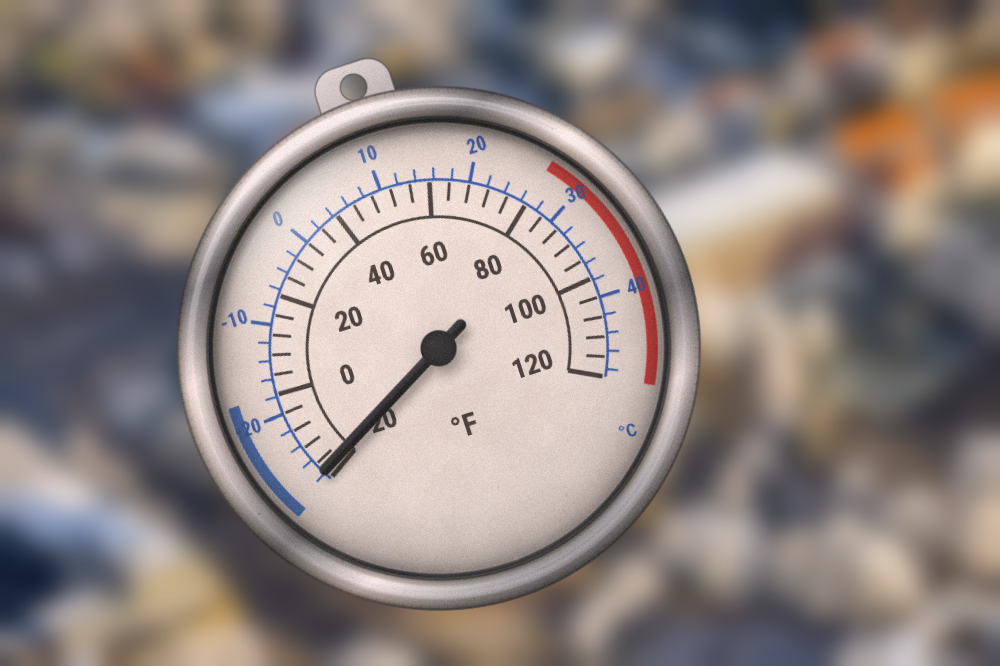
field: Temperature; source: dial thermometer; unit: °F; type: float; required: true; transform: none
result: -18 °F
